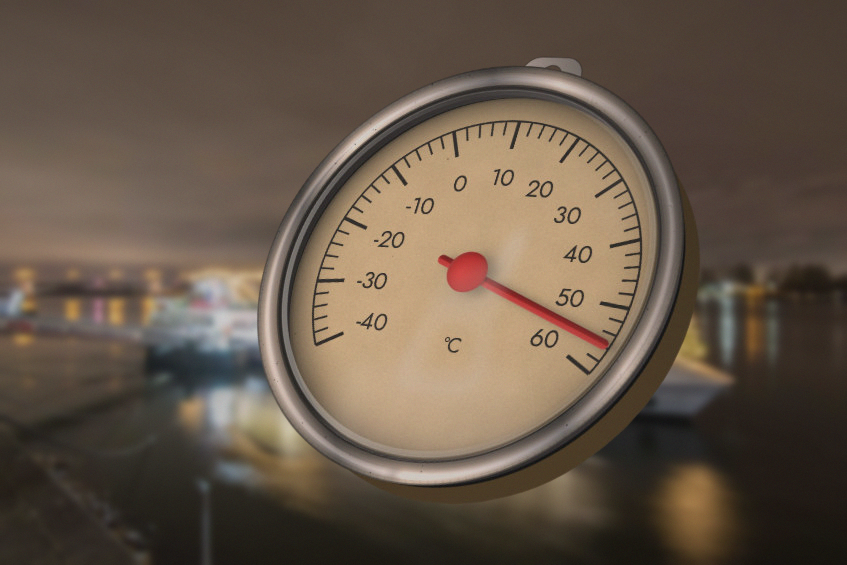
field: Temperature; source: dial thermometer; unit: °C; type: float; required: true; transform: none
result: 56 °C
